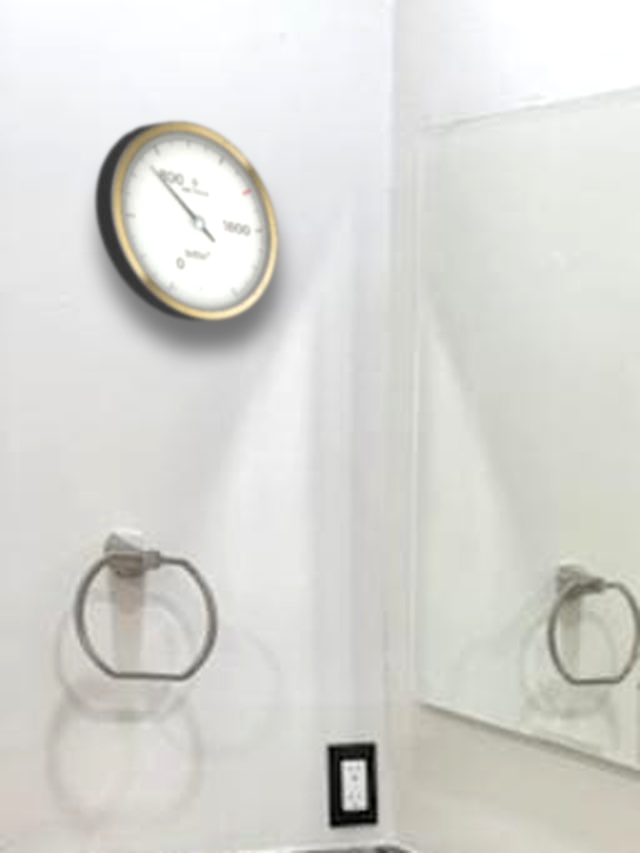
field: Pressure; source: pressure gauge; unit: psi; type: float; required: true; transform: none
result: 700 psi
